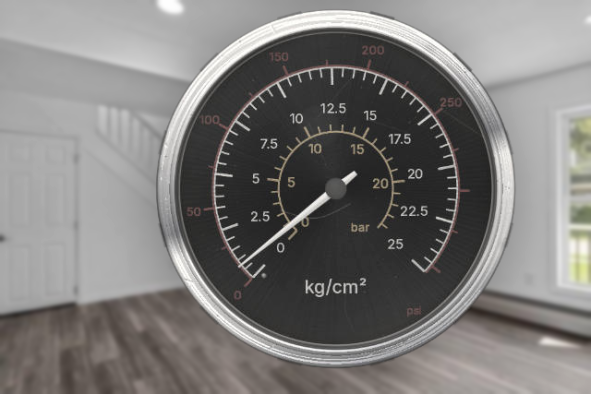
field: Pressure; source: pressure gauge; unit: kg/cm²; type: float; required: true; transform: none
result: 0.75 kg/cm²
